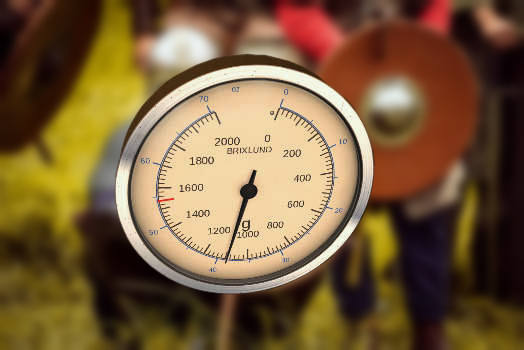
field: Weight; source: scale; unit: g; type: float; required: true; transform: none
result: 1100 g
